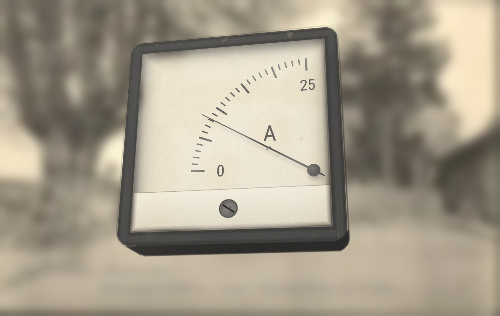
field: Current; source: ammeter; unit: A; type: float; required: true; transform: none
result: 8 A
